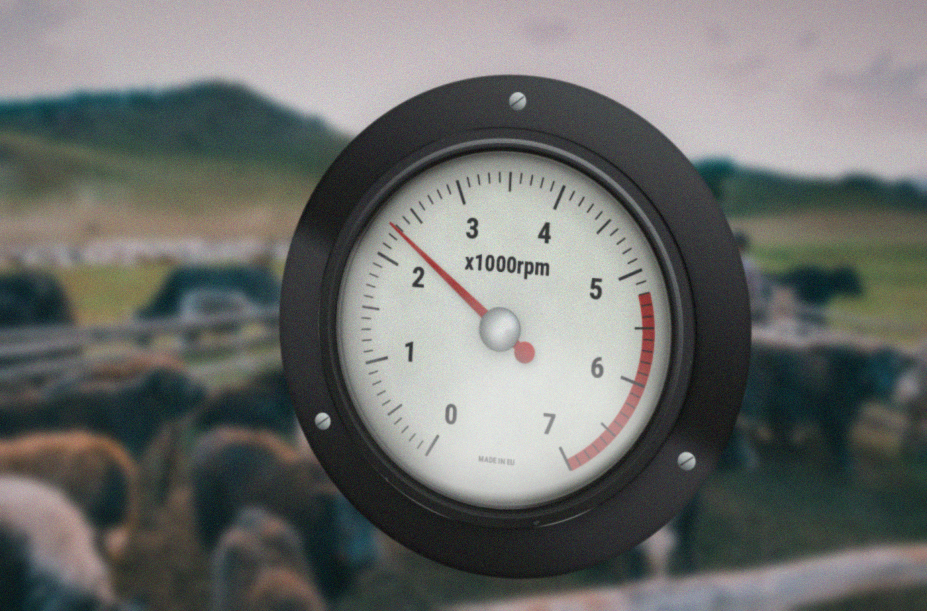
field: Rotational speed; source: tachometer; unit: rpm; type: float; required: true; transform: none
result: 2300 rpm
